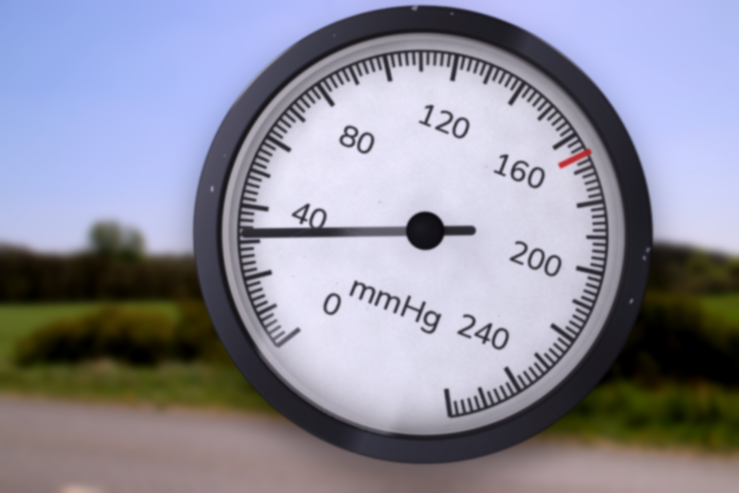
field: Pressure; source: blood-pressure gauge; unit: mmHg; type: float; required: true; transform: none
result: 32 mmHg
